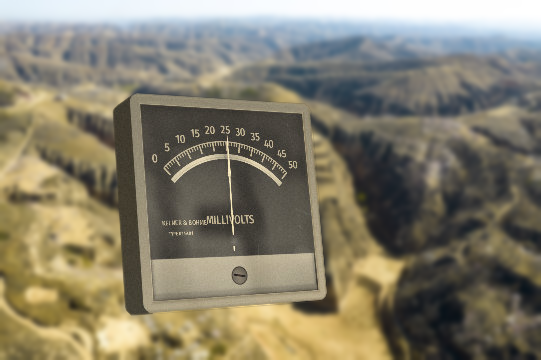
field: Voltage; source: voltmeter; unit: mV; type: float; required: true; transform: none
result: 25 mV
